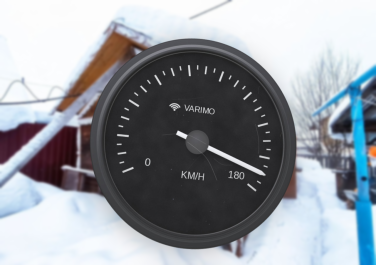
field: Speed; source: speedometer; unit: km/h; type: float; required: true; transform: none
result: 170 km/h
